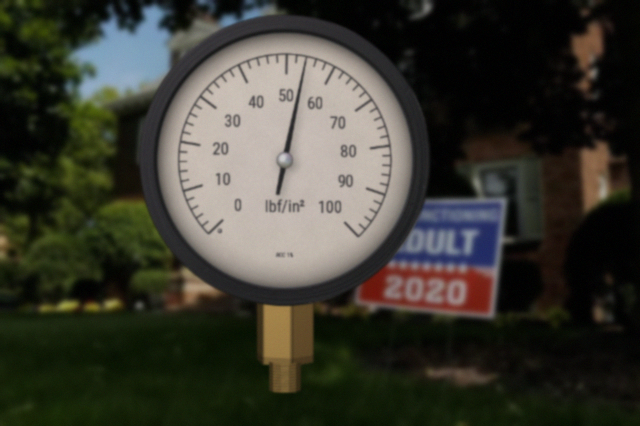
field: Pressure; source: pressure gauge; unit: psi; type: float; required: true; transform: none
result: 54 psi
